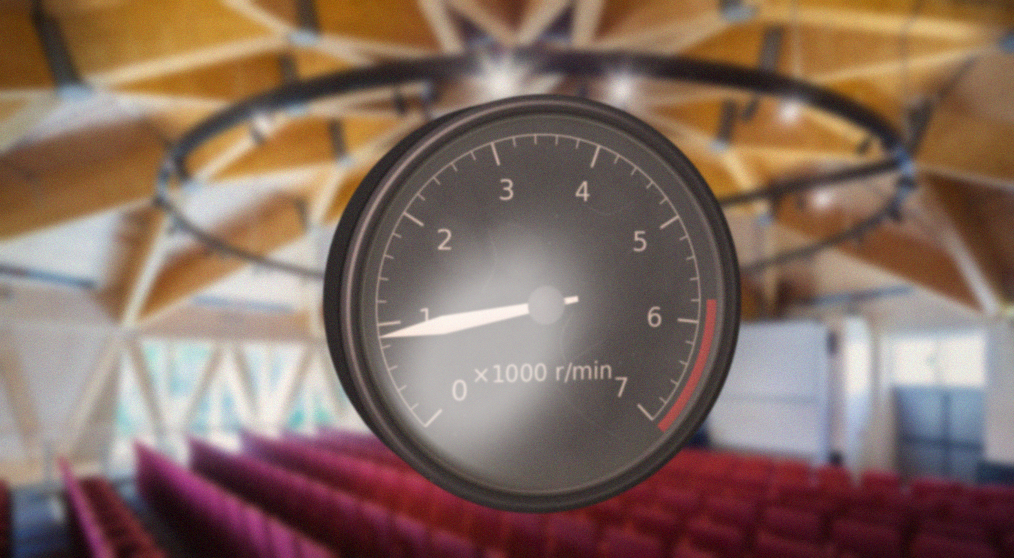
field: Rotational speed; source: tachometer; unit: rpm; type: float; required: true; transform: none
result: 900 rpm
